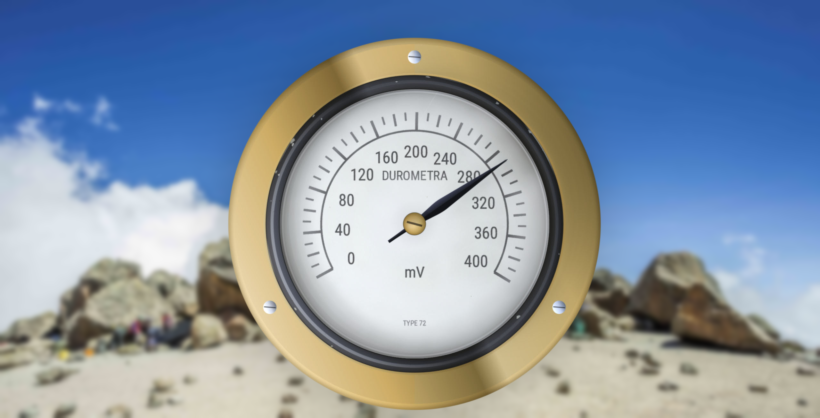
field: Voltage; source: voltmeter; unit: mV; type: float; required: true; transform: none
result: 290 mV
